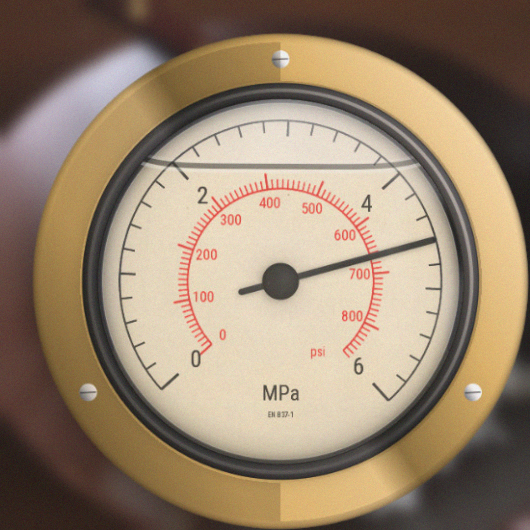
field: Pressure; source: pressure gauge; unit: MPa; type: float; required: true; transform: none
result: 4.6 MPa
